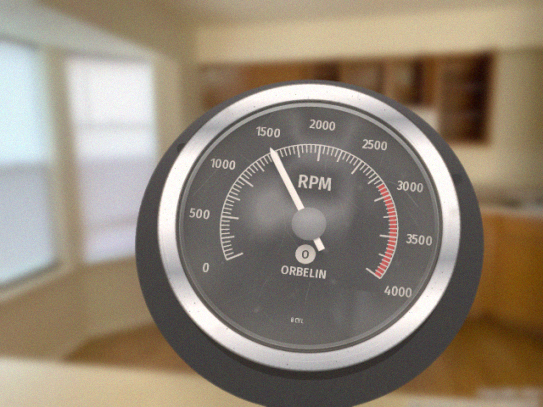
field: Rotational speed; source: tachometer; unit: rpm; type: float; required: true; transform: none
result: 1450 rpm
